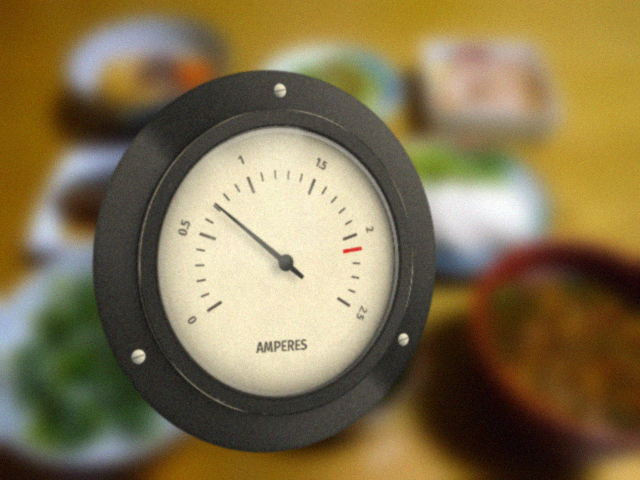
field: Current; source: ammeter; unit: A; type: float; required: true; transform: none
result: 0.7 A
